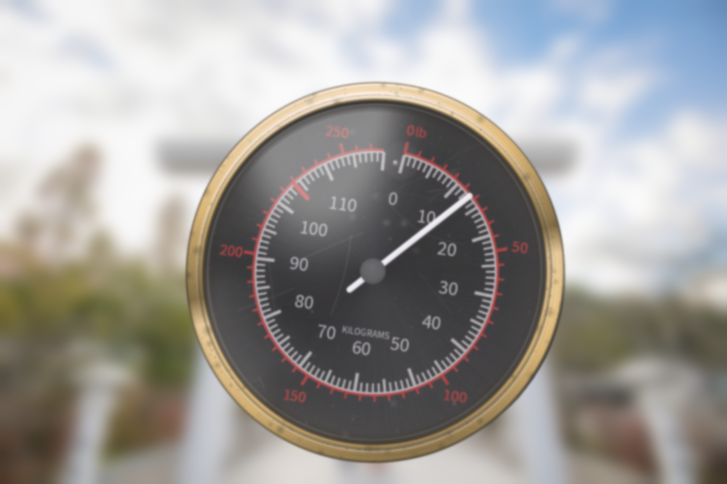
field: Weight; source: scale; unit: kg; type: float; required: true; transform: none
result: 13 kg
